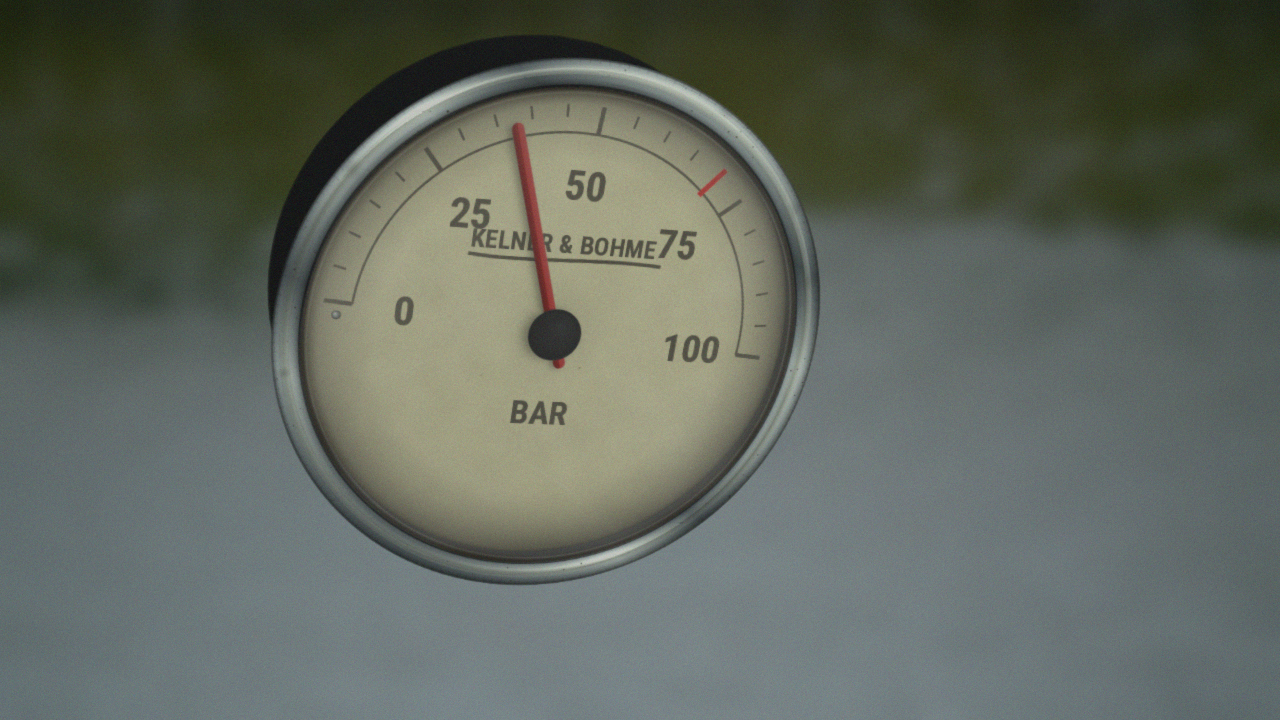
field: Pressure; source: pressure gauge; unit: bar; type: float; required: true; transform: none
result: 37.5 bar
